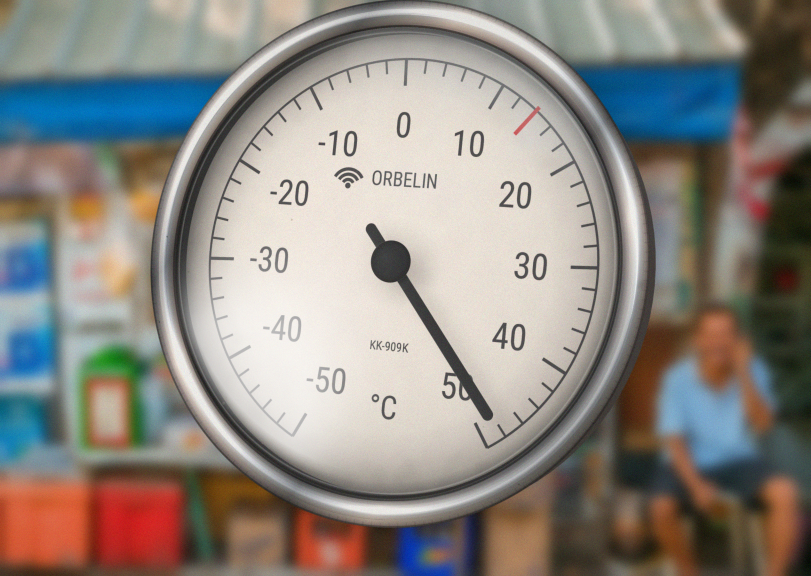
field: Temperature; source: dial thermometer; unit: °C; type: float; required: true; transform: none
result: 48 °C
